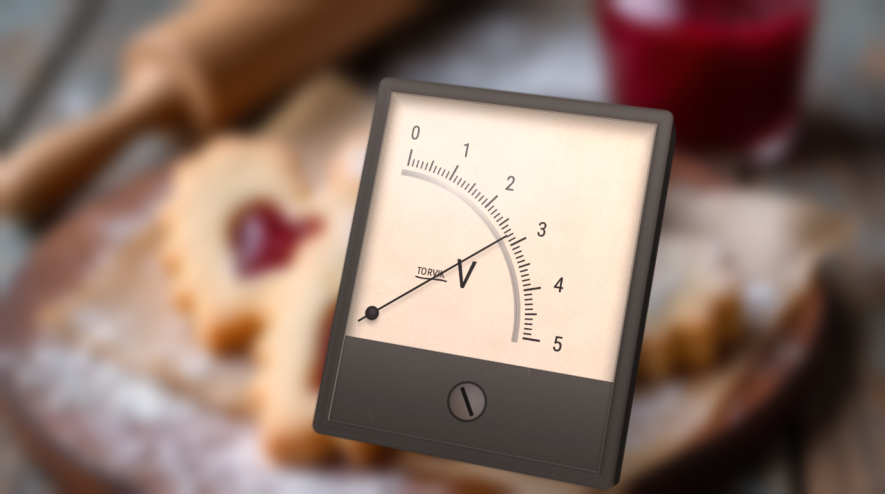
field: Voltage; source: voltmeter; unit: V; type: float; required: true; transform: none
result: 2.8 V
